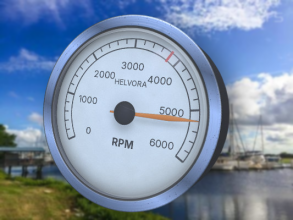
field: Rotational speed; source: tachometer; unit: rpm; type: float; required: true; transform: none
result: 5200 rpm
